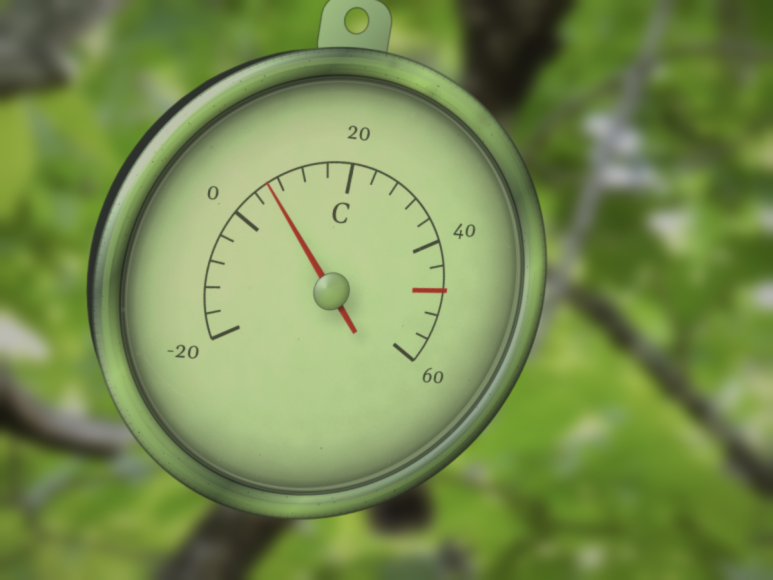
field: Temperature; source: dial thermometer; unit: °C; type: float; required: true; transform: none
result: 6 °C
